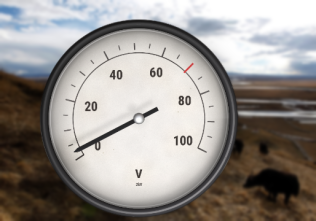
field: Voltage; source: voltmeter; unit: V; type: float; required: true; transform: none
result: 2.5 V
